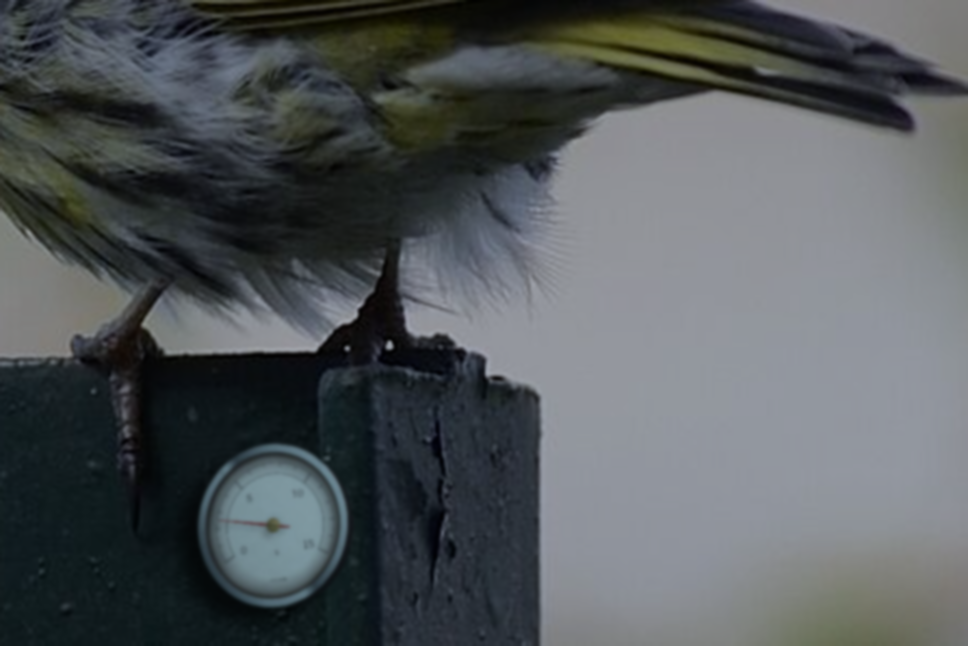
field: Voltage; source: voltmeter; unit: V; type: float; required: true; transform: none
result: 2.5 V
